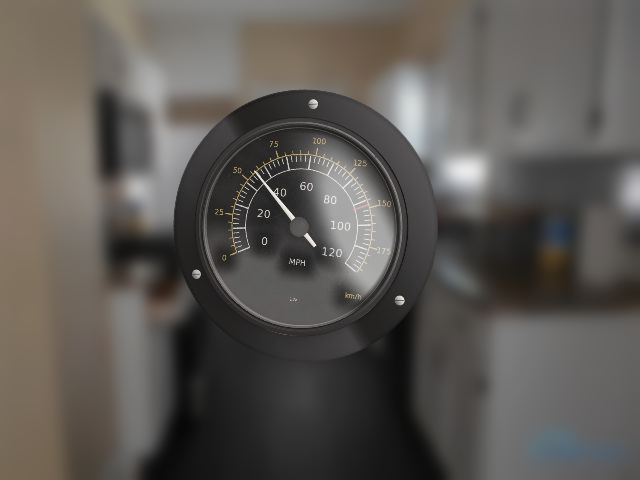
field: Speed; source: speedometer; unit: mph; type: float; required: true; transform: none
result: 36 mph
